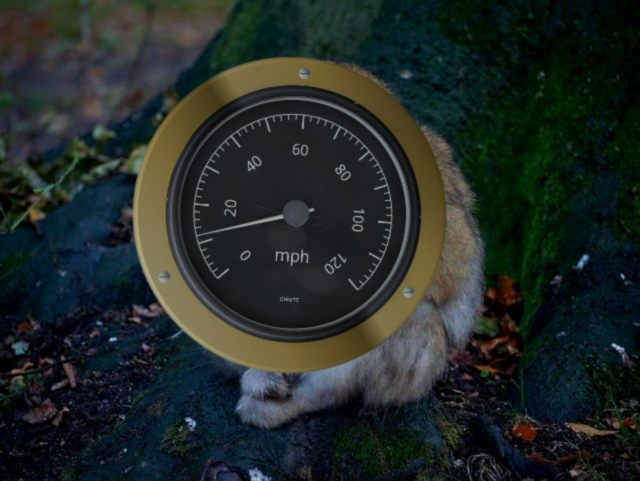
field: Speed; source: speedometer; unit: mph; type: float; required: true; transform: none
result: 12 mph
